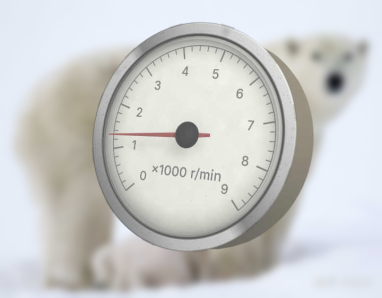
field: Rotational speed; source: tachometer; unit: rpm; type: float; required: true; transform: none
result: 1300 rpm
